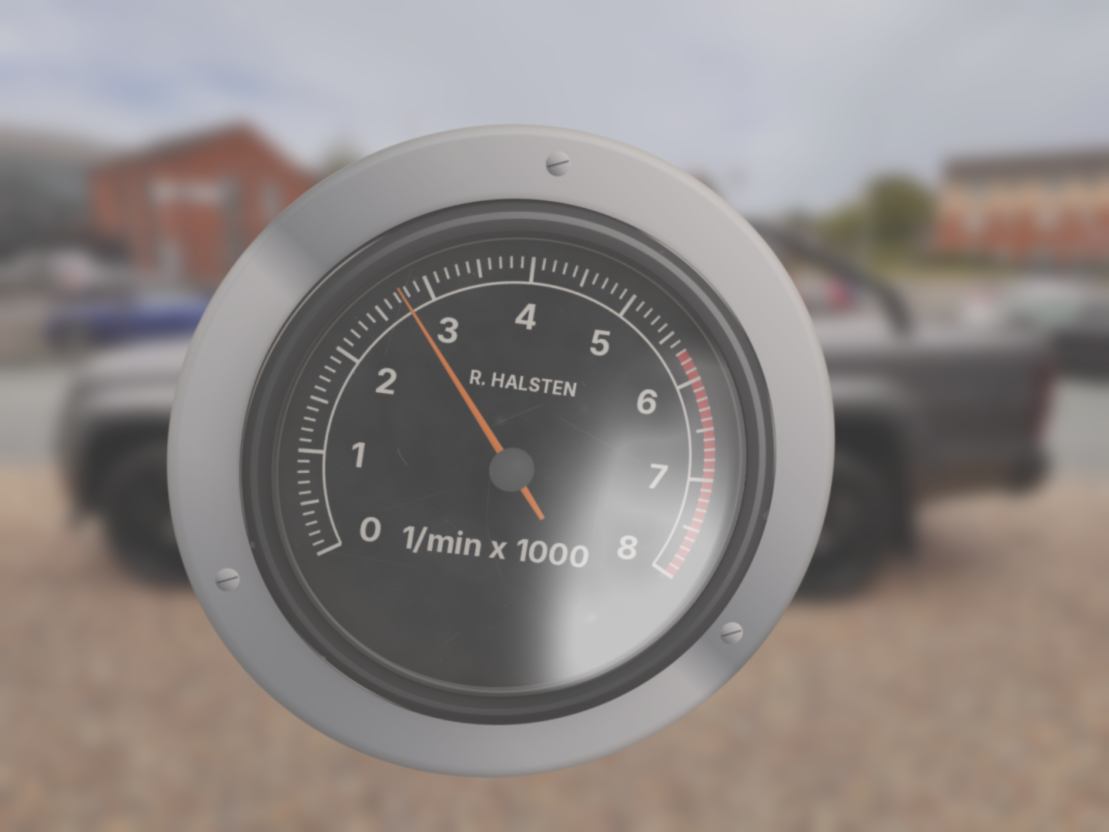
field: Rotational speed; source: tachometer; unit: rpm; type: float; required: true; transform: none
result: 2750 rpm
